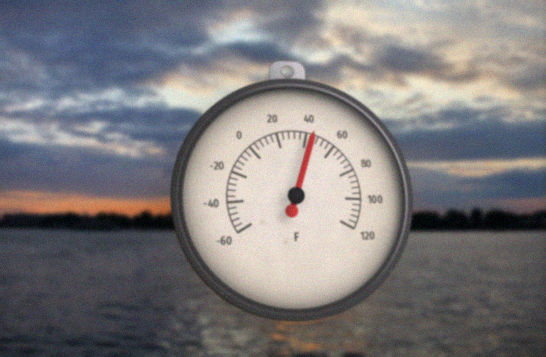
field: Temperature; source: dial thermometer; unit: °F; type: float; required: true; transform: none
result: 44 °F
